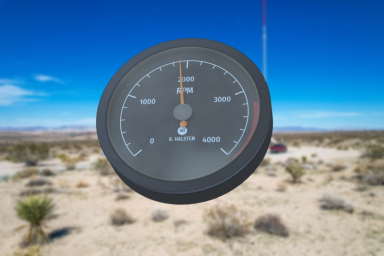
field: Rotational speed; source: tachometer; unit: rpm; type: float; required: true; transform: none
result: 1900 rpm
